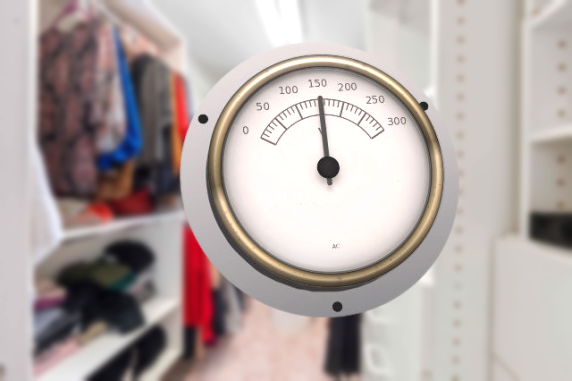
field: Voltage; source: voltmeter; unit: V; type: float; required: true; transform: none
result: 150 V
